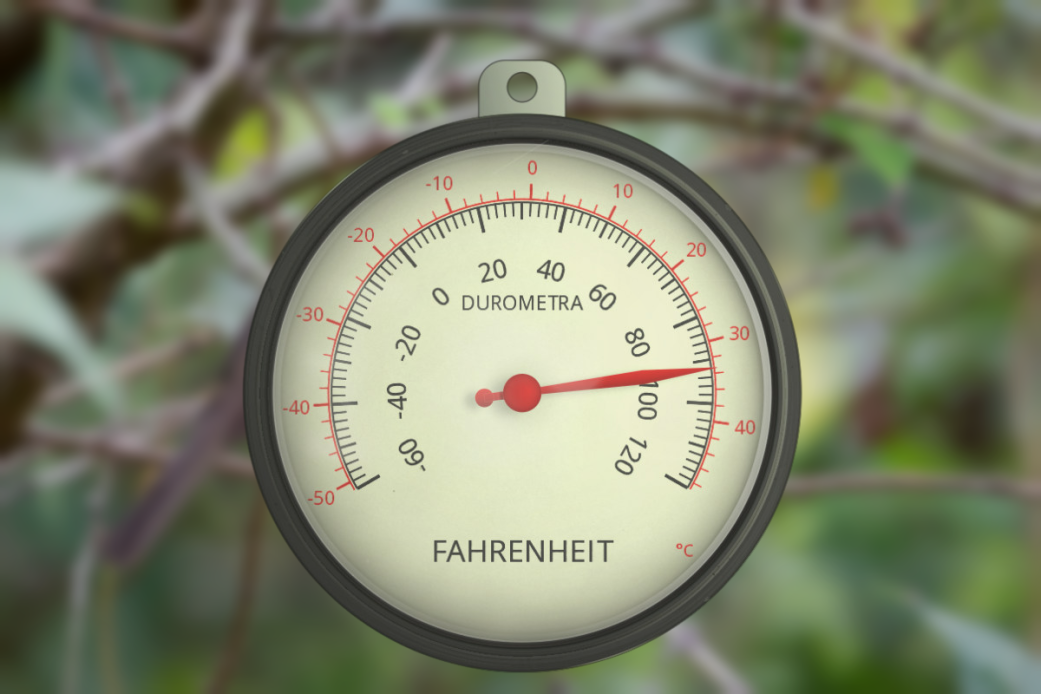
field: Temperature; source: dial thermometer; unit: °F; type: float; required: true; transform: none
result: 92 °F
